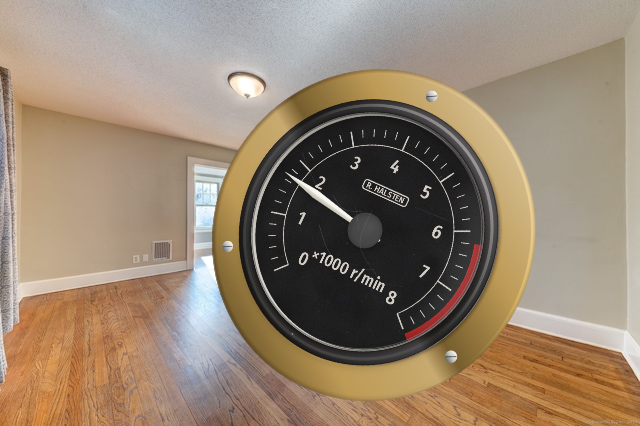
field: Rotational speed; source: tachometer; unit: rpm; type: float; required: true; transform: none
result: 1700 rpm
